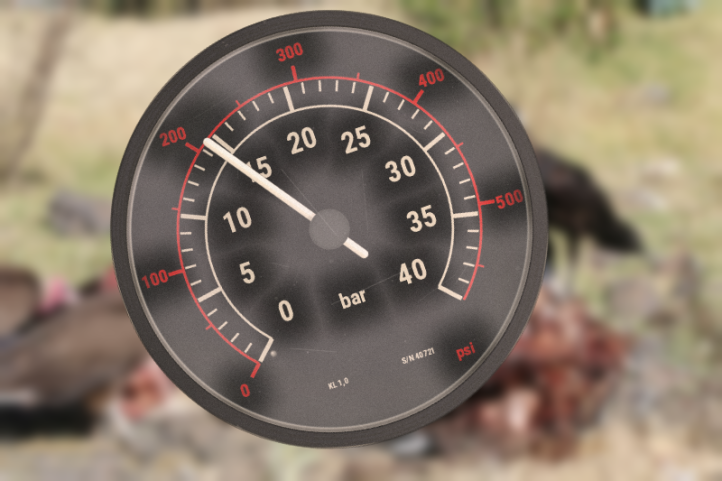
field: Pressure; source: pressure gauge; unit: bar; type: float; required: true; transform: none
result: 14.5 bar
